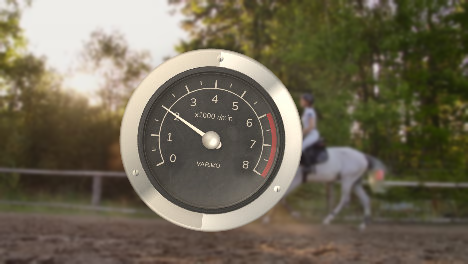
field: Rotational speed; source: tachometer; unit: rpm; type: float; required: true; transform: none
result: 2000 rpm
